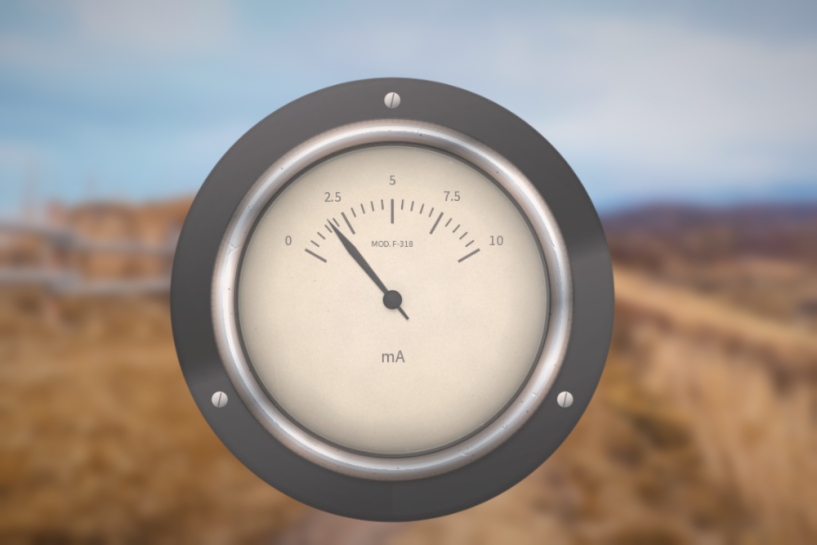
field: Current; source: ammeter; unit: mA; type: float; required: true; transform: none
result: 1.75 mA
